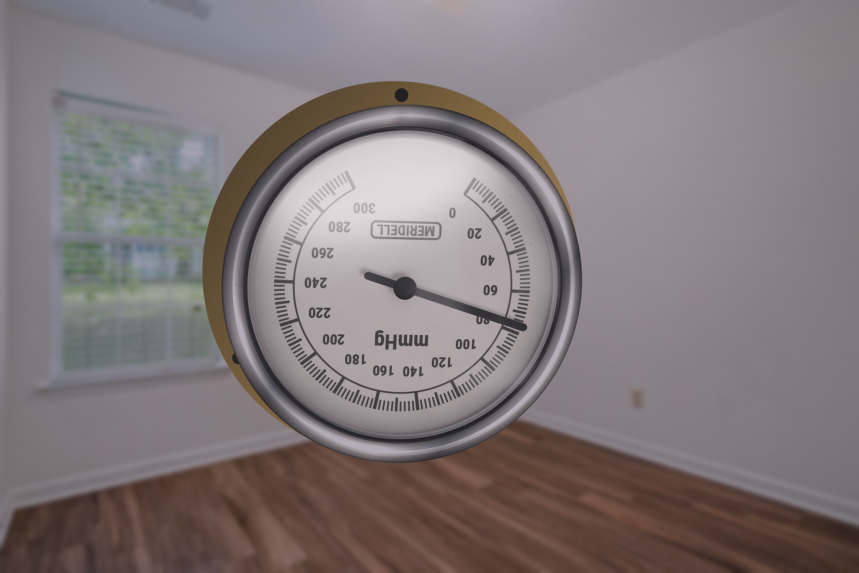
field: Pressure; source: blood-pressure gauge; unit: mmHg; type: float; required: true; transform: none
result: 76 mmHg
